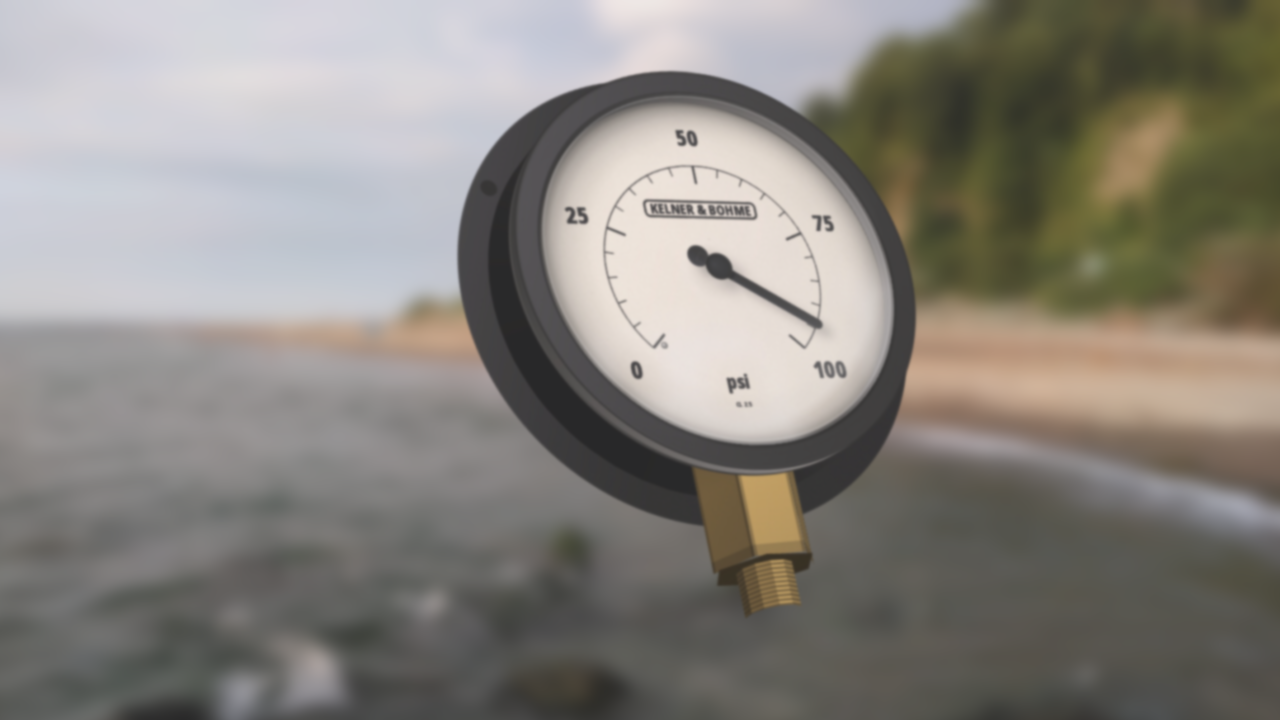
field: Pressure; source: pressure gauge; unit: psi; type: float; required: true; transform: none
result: 95 psi
